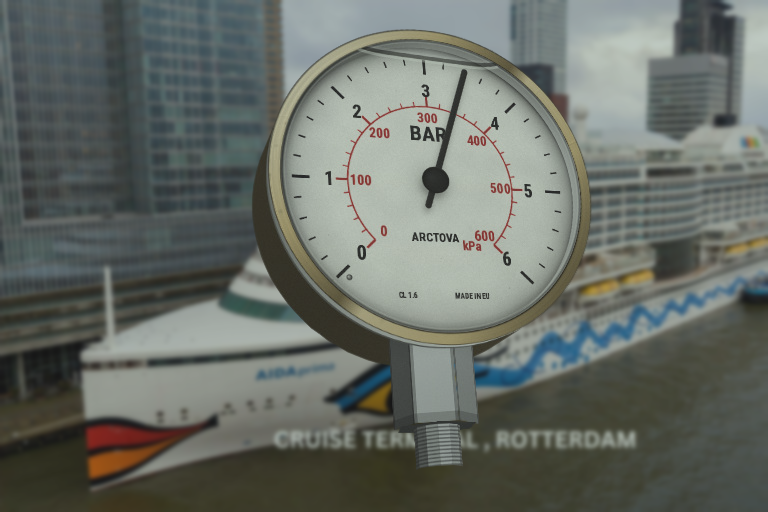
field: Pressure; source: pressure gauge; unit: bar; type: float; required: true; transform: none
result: 3.4 bar
